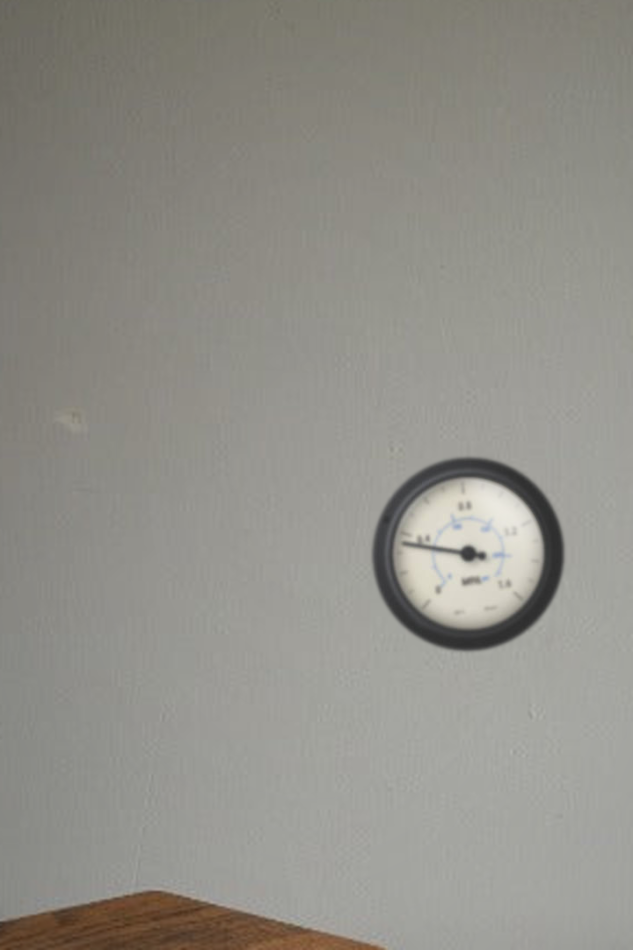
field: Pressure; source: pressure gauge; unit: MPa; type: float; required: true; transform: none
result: 0.35 MPa
